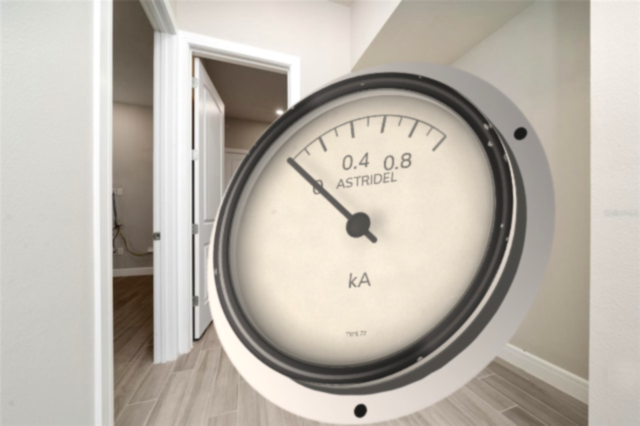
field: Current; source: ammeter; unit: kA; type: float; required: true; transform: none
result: 0 kA
